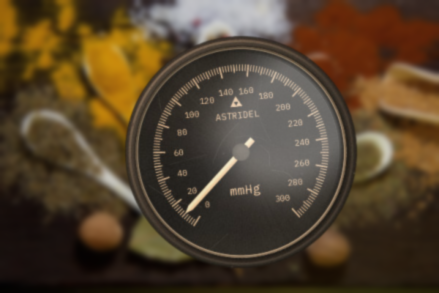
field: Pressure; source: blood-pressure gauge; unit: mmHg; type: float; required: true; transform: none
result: 10 mmHg
